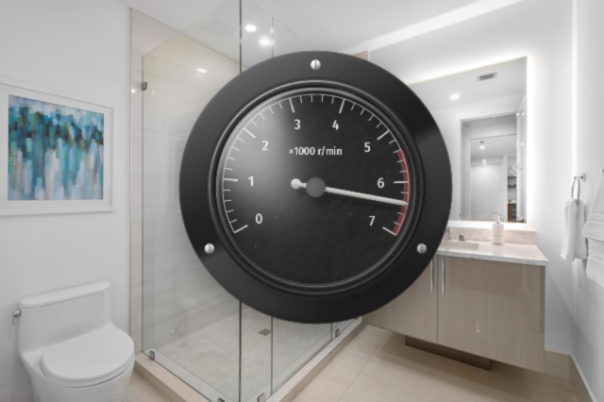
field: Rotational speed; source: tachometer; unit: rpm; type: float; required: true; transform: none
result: 6400 rpm
